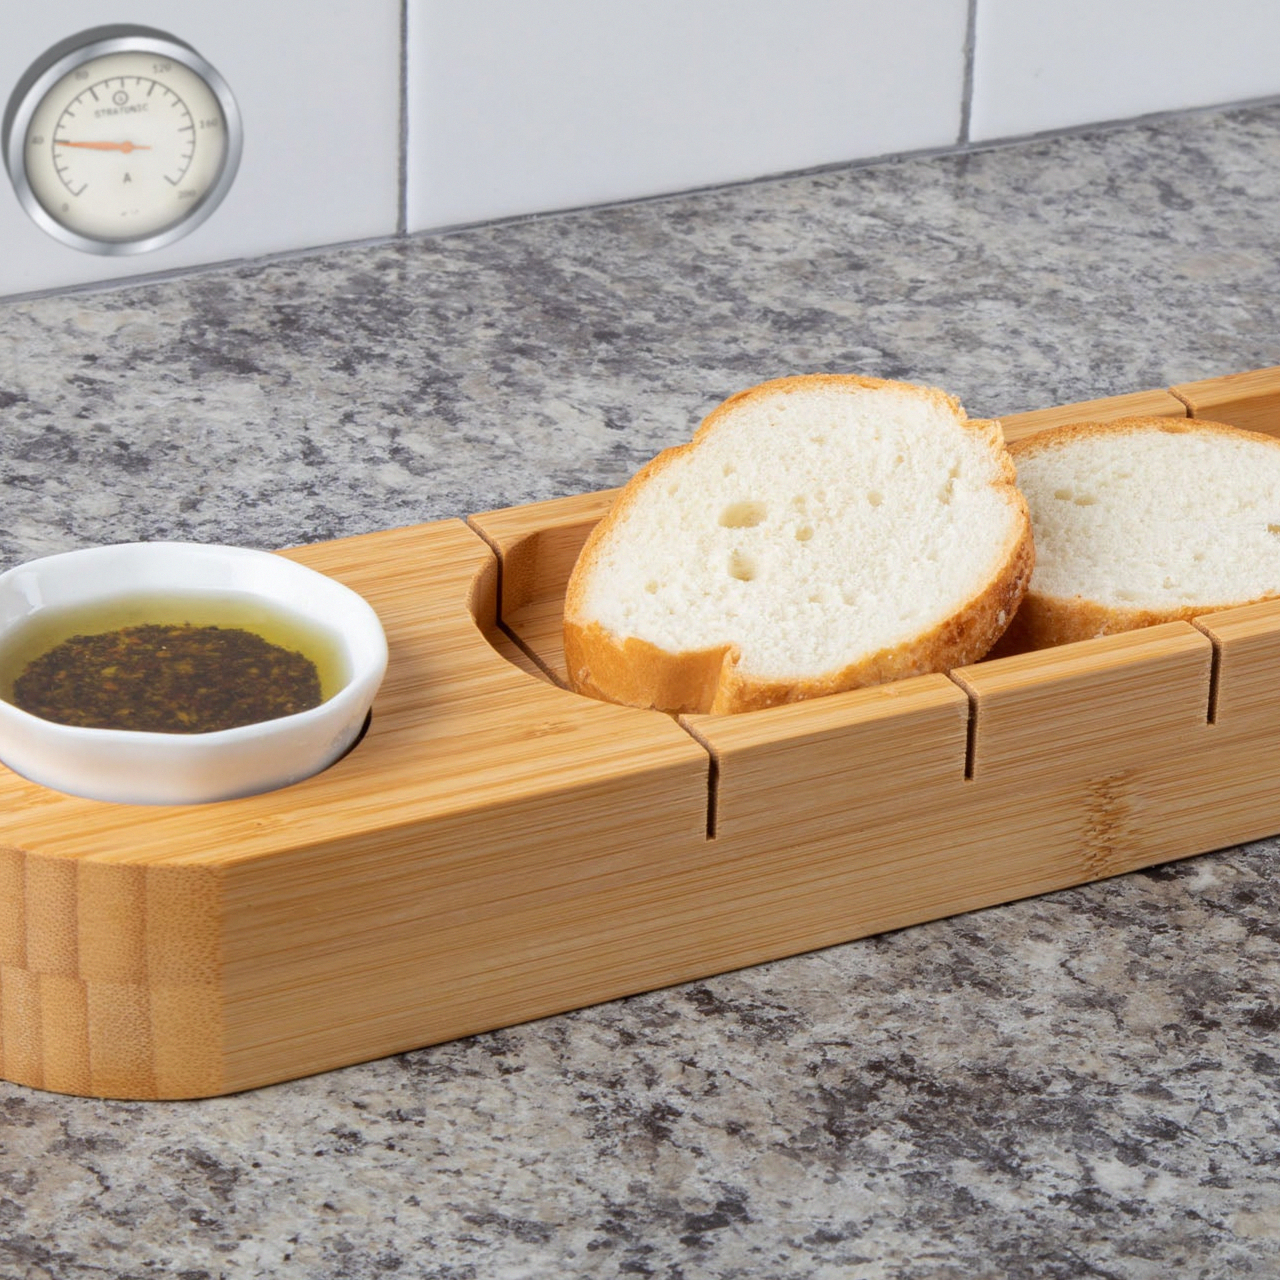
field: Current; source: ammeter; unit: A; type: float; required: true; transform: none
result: 40 A
